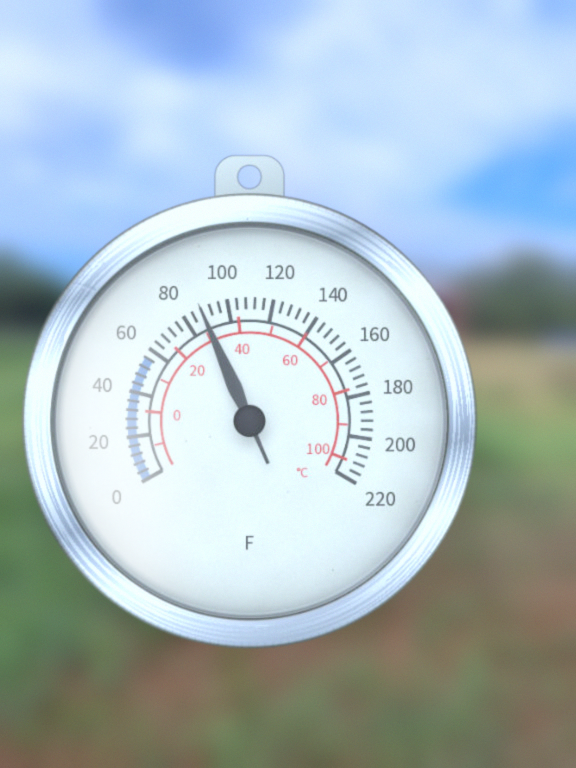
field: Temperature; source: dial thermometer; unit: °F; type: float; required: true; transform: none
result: 88 °F
